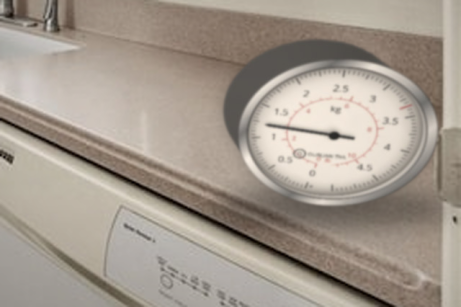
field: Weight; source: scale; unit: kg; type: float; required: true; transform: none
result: 1.25 kg
